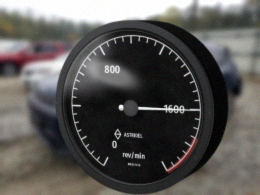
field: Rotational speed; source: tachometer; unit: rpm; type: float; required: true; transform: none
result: 1600 rpm
